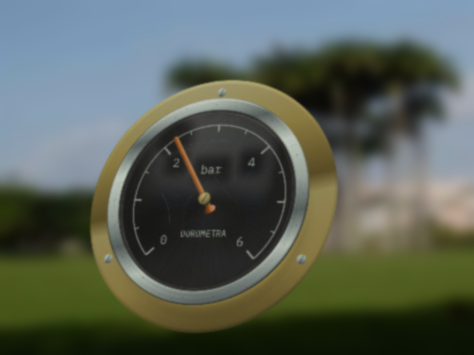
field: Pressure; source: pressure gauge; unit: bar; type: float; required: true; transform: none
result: 2.25 bar
